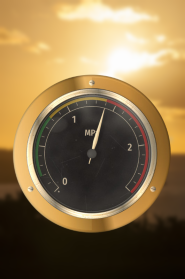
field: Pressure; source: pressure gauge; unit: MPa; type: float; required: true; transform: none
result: 1.4 MPa
